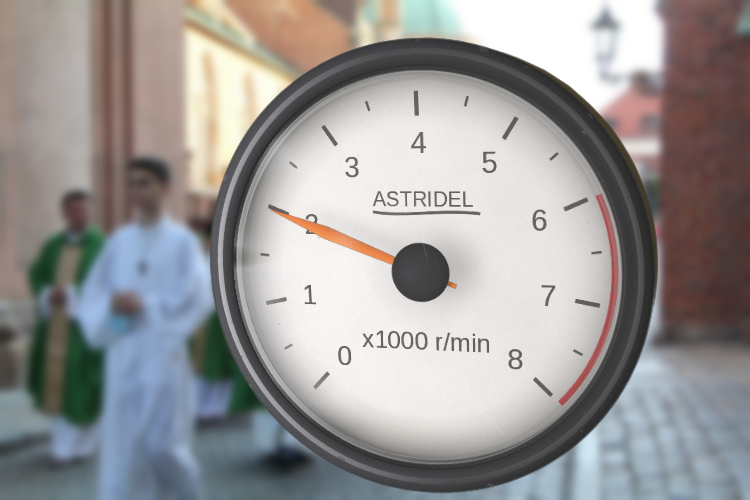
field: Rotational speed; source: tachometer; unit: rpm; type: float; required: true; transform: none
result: 2000 rpm
